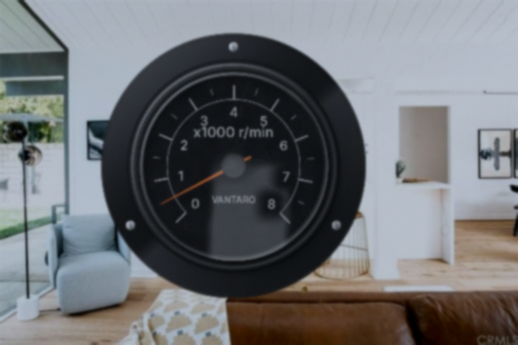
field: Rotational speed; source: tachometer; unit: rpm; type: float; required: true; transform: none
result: 500 rpm
